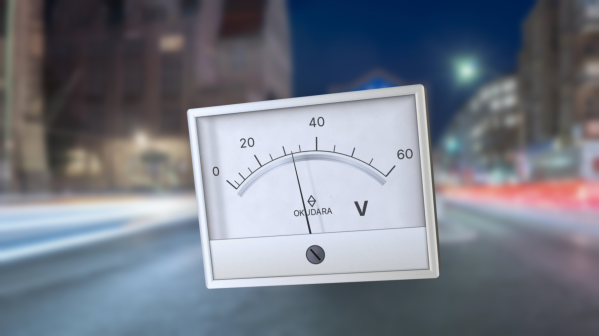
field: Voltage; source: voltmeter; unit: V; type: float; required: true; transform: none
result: 32.5 V
